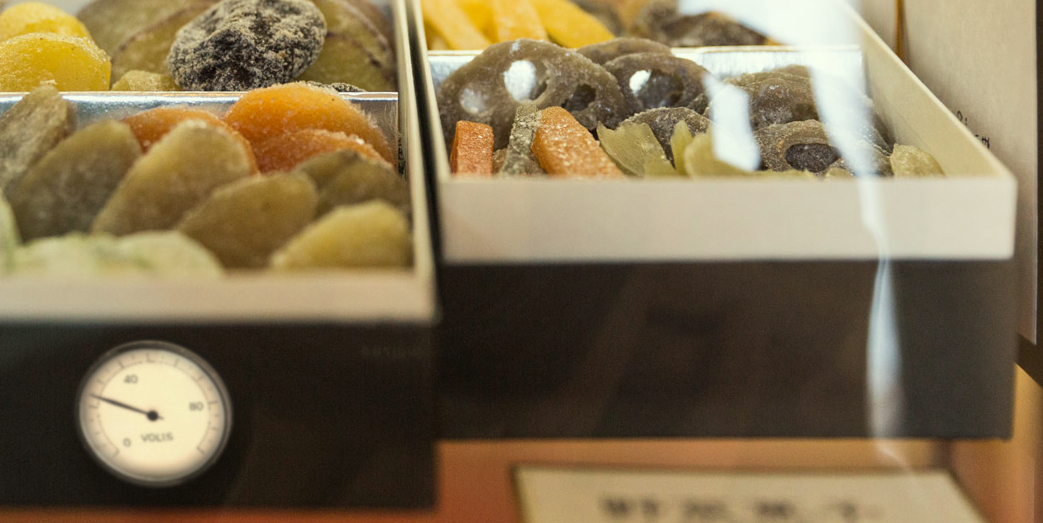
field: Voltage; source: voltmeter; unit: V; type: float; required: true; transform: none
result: 25 V
